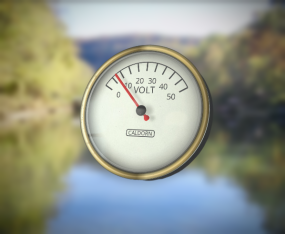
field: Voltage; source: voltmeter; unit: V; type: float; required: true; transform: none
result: 7.5 V
